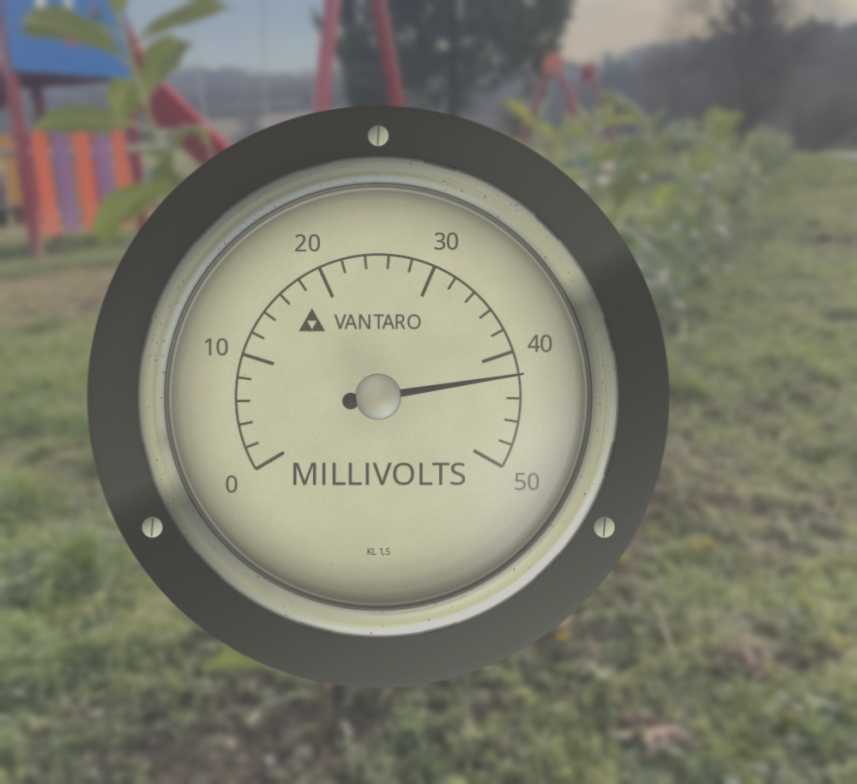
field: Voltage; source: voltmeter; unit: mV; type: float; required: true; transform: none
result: 42 mV
